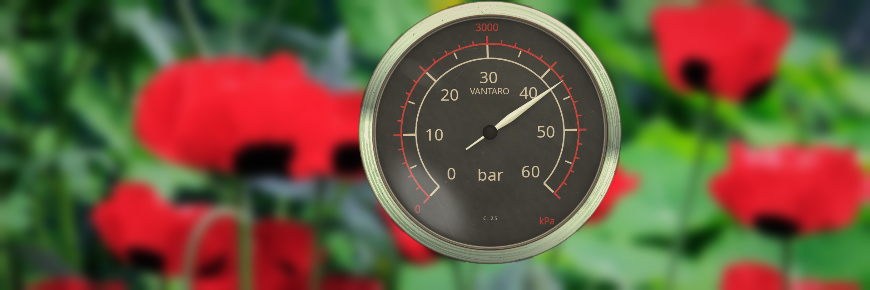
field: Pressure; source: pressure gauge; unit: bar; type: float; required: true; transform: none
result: 42.5 bar
